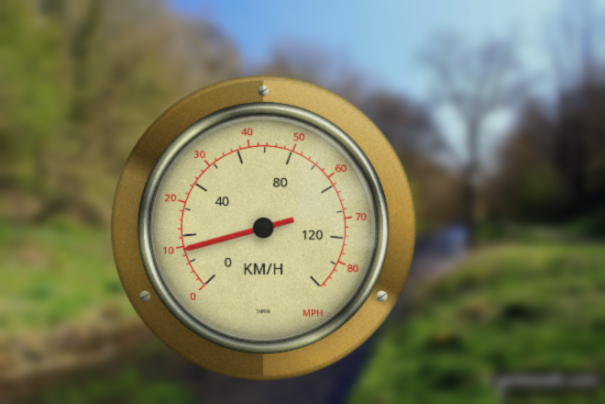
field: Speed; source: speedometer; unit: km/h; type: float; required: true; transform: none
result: 15 km/h
